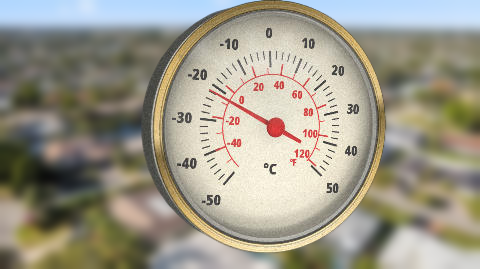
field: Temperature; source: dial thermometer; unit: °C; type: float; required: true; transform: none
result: -22 °C
